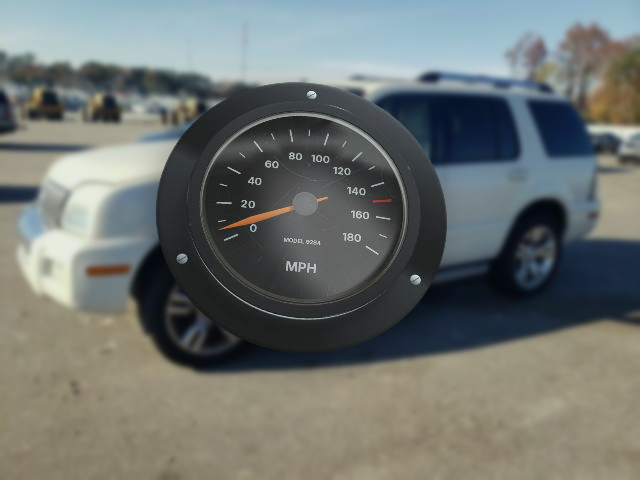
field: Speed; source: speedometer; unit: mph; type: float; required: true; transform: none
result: 5 mph
